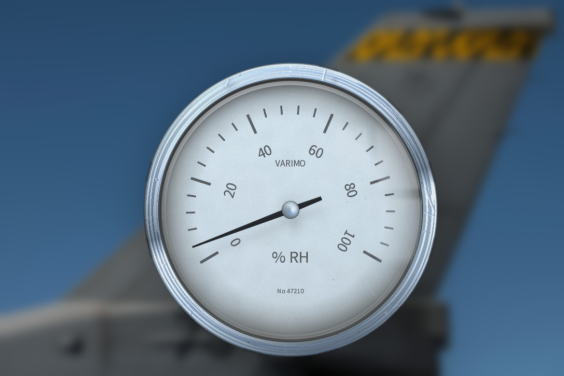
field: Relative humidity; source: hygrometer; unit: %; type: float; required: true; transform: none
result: 4 %
